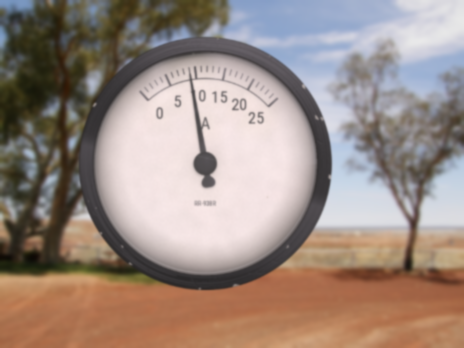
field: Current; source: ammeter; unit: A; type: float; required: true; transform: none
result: 9 A
